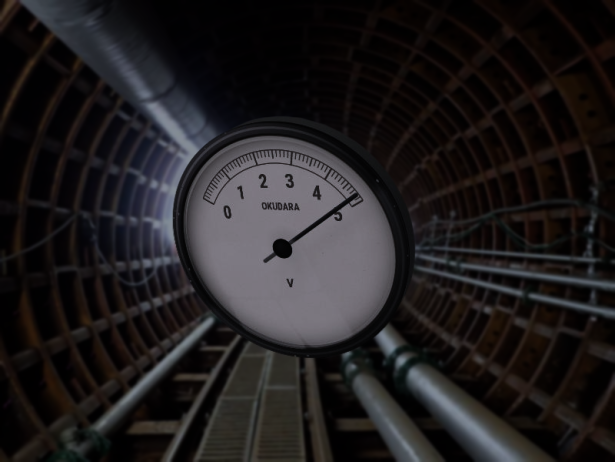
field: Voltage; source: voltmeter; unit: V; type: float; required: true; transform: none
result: 4.8 V
